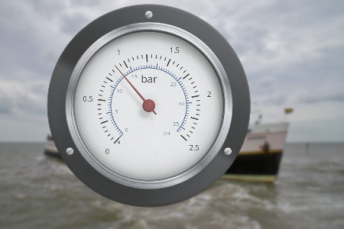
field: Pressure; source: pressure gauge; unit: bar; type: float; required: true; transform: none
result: 0.9 bar
